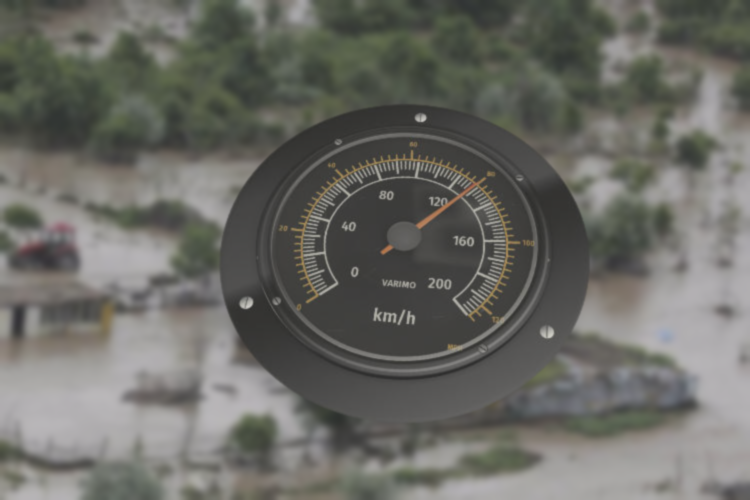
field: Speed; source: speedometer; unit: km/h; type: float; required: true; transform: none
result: 130 km/h
